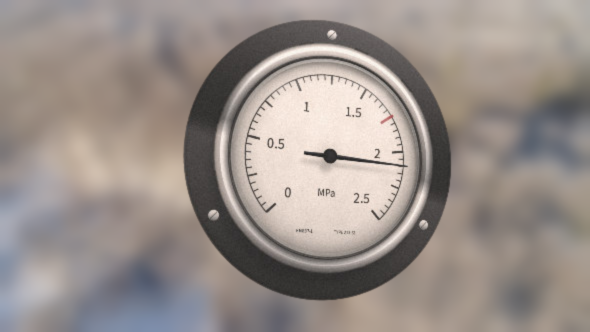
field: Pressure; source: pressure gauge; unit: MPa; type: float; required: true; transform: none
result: 2.1 MPa
